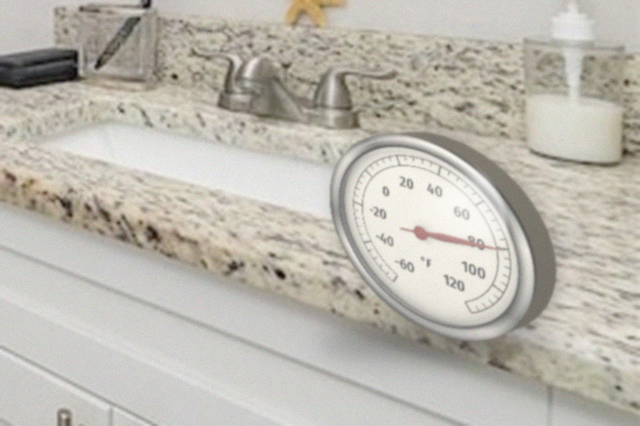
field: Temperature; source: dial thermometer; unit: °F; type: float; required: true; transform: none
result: 80 °F
